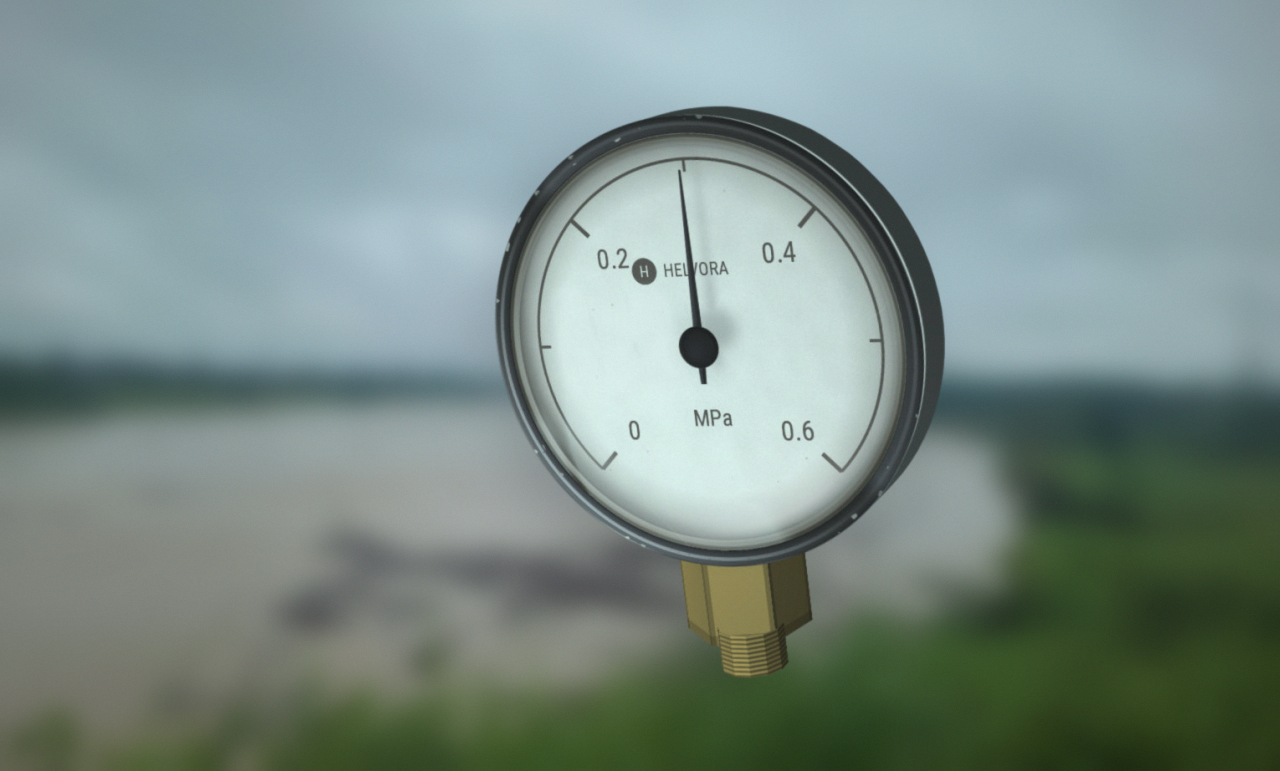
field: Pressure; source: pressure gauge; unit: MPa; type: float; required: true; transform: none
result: 0.3 MPa
